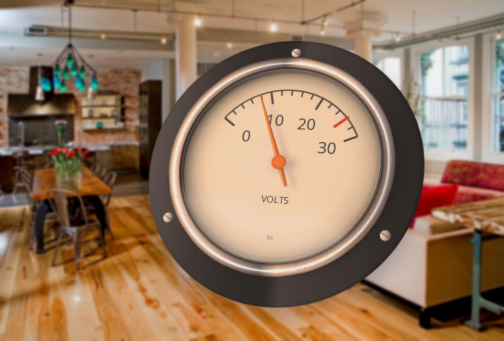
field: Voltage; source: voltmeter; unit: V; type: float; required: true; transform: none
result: 8 V
